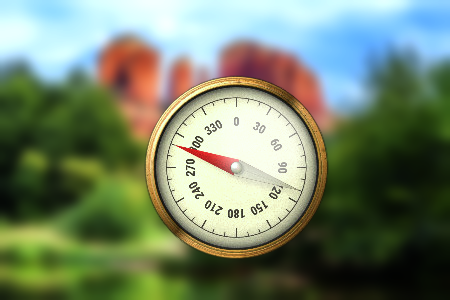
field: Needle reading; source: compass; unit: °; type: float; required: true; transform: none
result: 290 °
